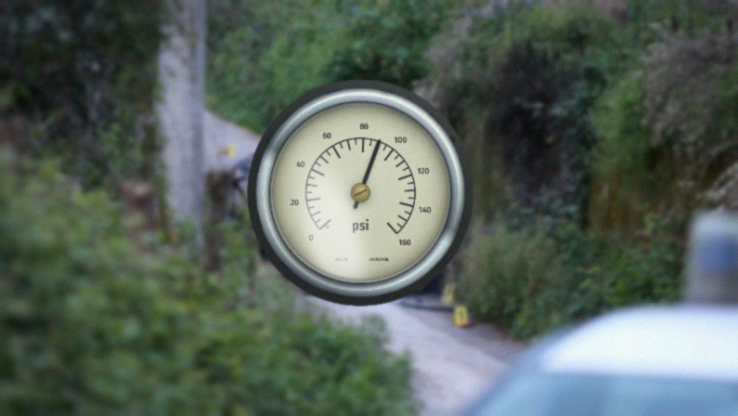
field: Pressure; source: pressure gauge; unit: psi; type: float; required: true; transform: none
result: 90 psi
